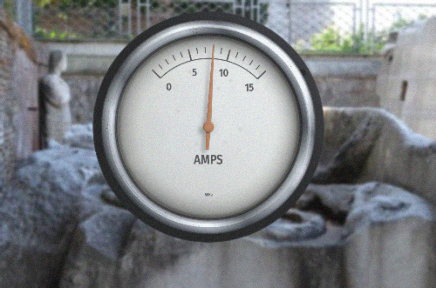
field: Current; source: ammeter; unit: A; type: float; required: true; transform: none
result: 8 A
